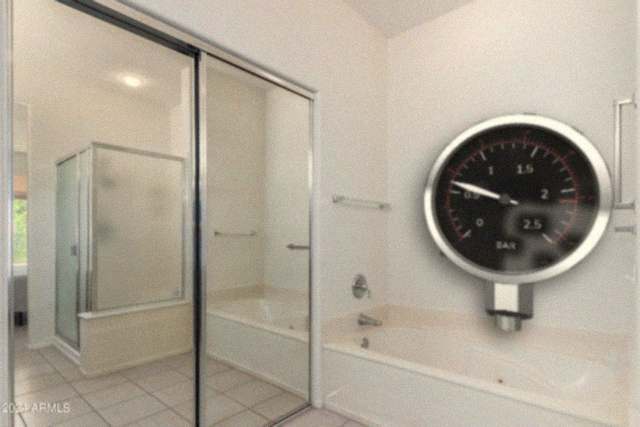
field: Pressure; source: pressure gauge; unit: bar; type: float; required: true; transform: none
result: 0.6 bar
